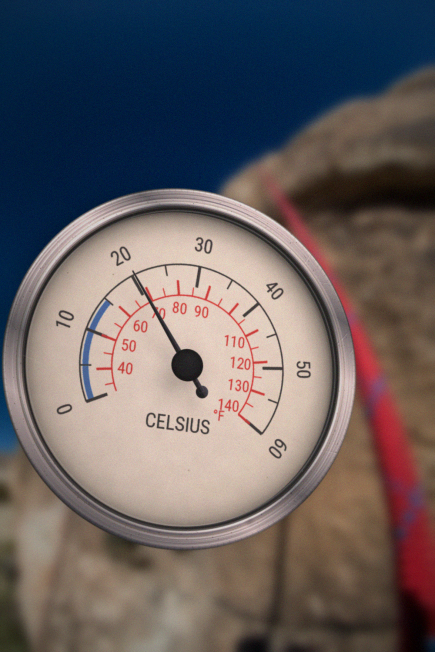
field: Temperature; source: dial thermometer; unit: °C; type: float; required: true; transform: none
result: 20 °C
